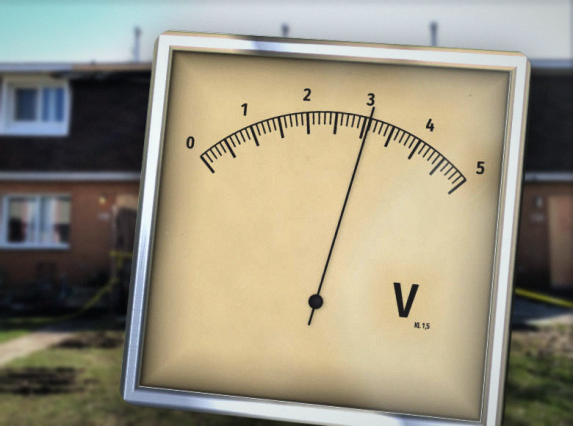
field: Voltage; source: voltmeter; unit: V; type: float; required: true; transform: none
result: 3.1 V
